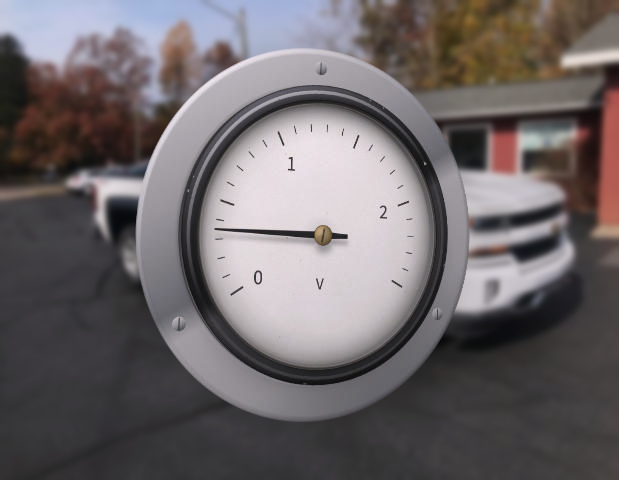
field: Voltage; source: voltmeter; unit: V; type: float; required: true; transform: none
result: 0.35 V
